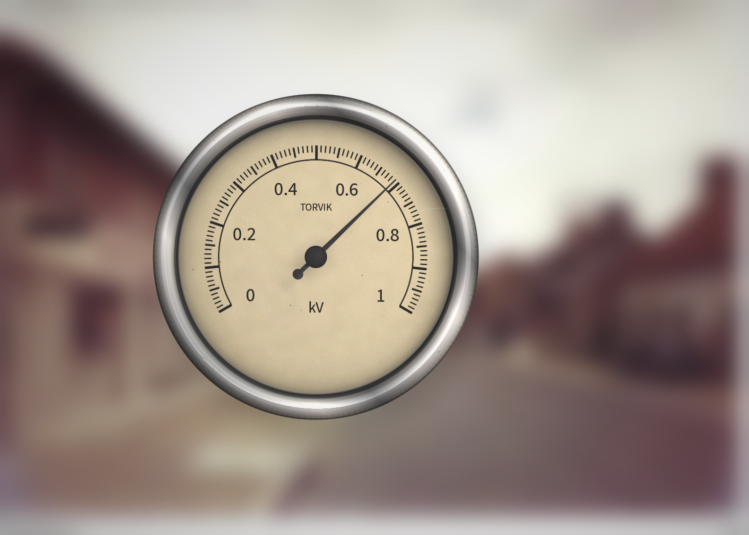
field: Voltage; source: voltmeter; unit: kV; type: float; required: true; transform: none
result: 0.69 kV
